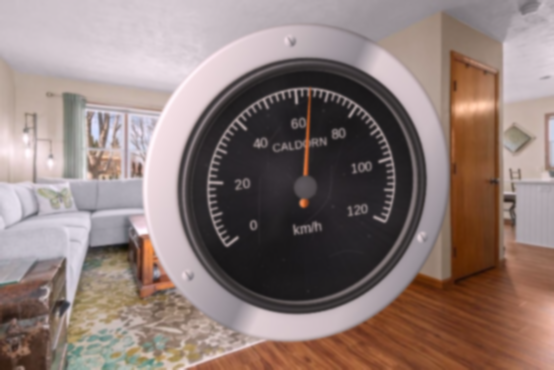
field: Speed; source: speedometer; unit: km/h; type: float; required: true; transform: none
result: 64 km/h
